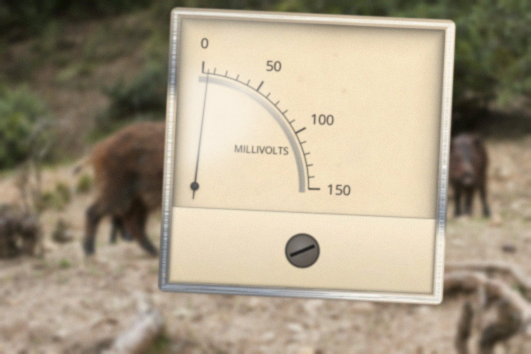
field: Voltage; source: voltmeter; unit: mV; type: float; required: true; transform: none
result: 5 mV
